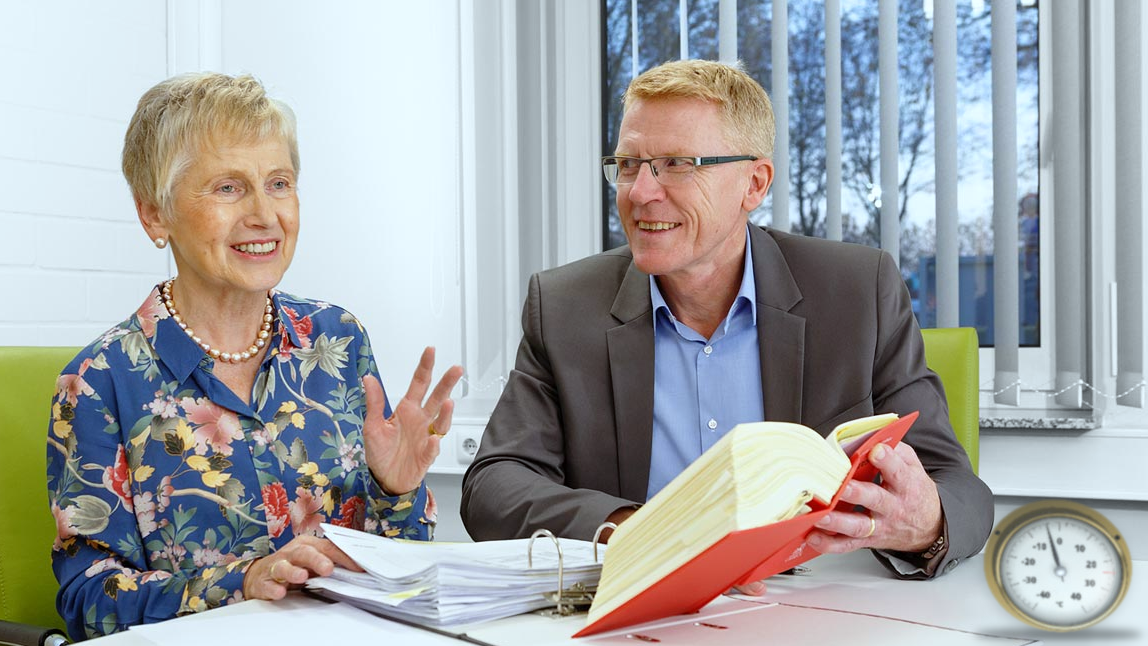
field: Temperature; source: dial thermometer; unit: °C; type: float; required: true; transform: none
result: -4 °C
